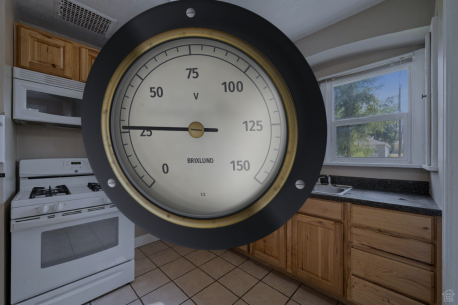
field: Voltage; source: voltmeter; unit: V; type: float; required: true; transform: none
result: 27.5 V
